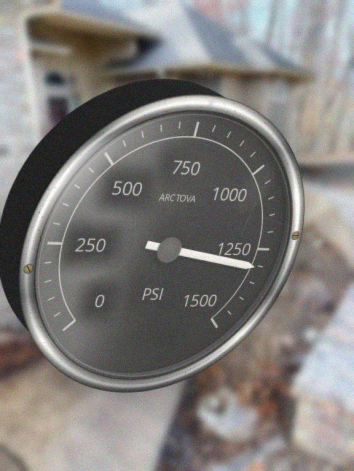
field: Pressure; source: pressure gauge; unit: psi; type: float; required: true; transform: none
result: 1300 psi
